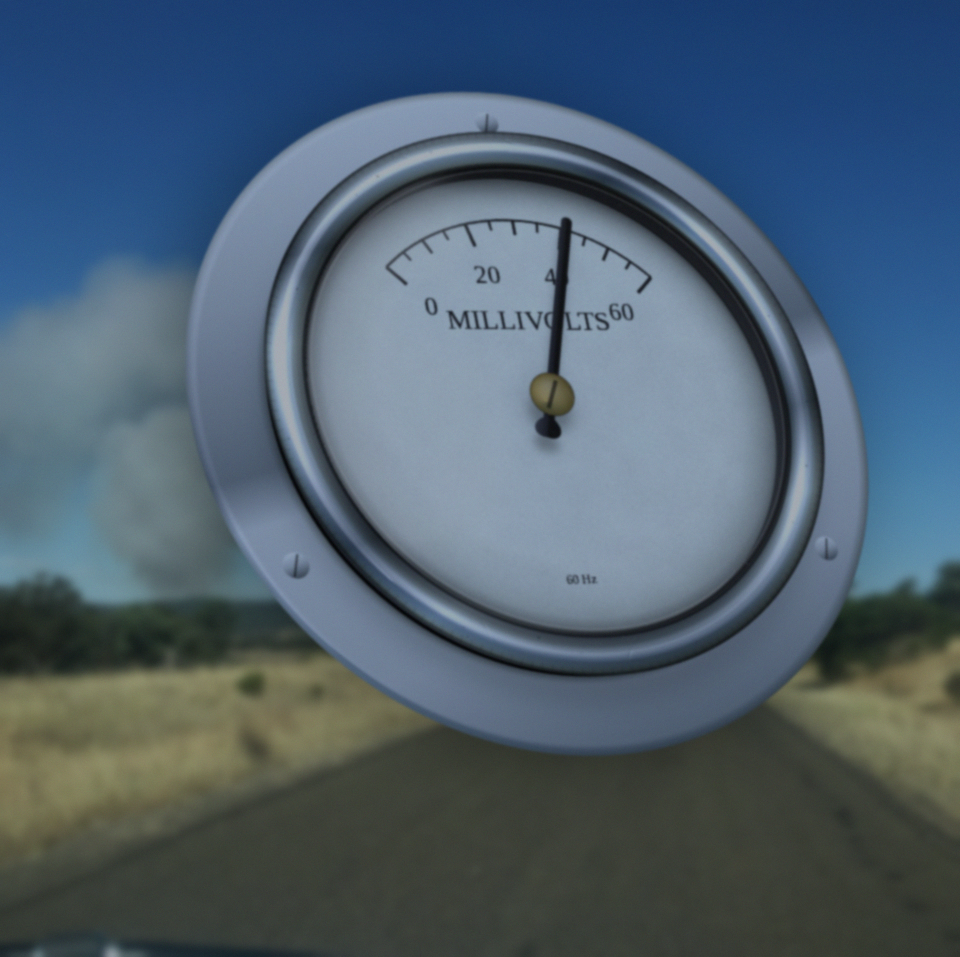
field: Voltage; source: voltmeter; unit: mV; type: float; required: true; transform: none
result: 40 mV
